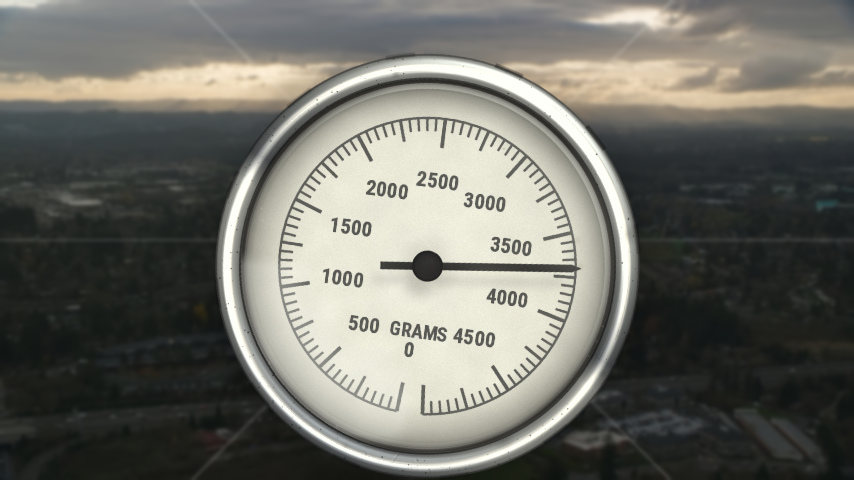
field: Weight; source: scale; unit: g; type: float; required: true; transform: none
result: 3700 g
